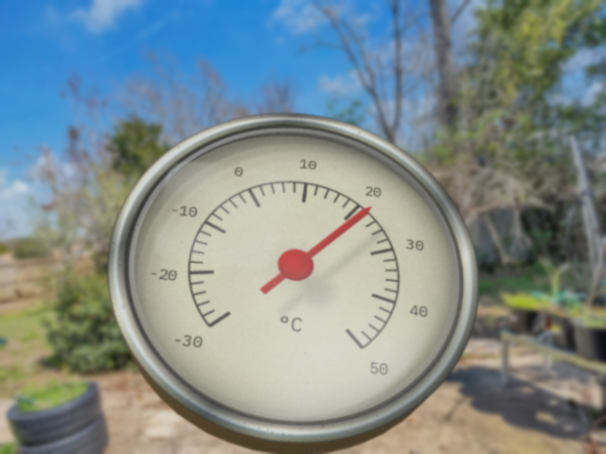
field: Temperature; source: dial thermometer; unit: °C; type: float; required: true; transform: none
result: 22 °C
